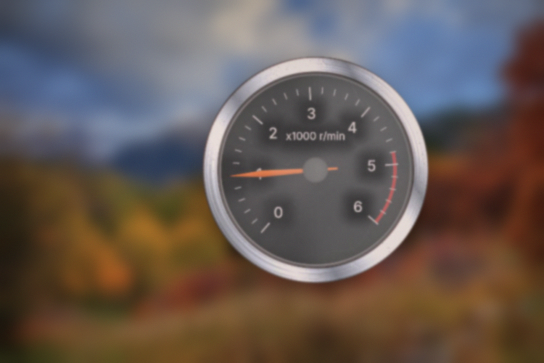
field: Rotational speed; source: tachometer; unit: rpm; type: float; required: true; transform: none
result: 1000 rpm
